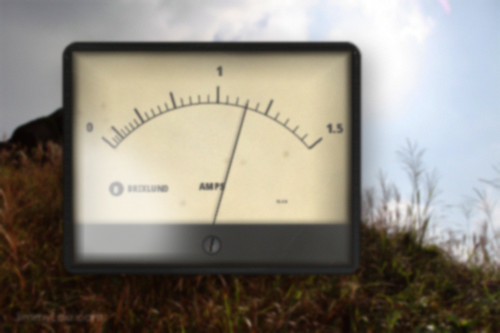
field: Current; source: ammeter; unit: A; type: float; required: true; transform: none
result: 1.15 A
